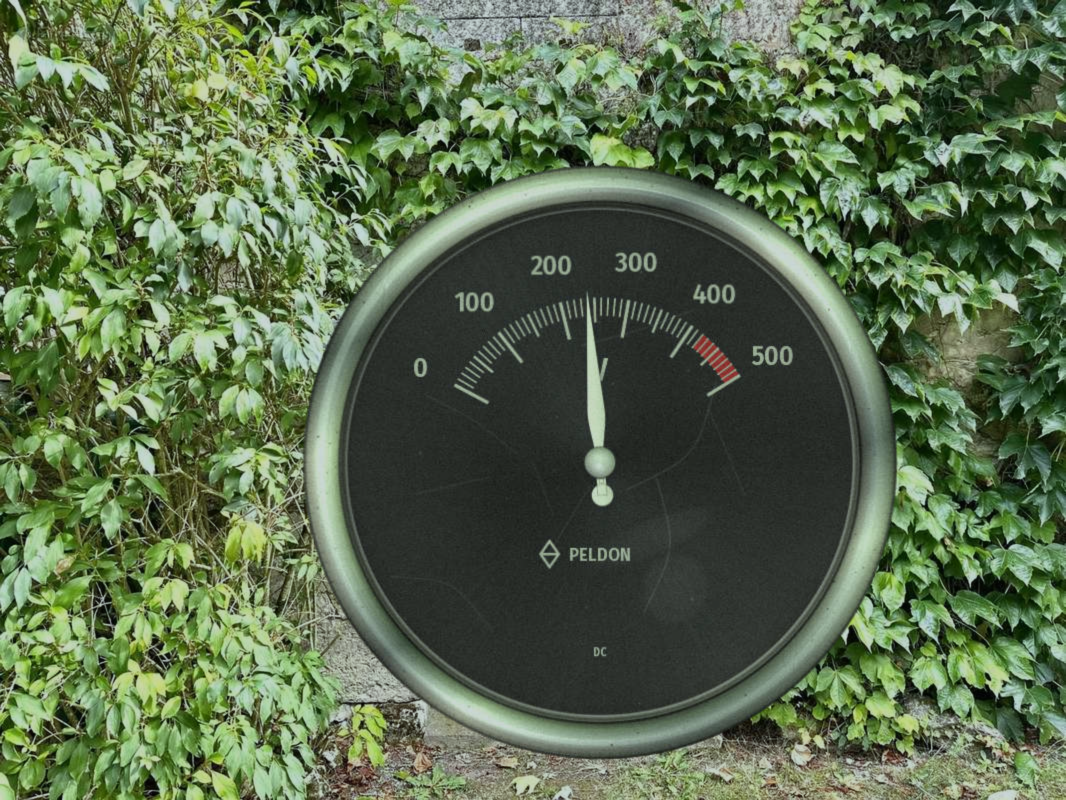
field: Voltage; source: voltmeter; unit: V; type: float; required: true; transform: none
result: 240 V
